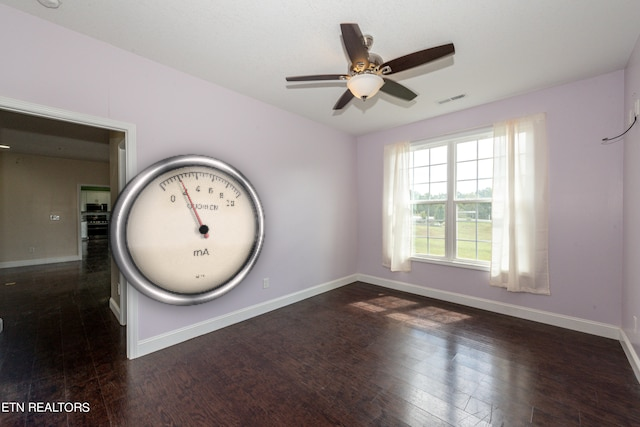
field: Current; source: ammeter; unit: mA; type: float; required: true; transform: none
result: 2 mA
